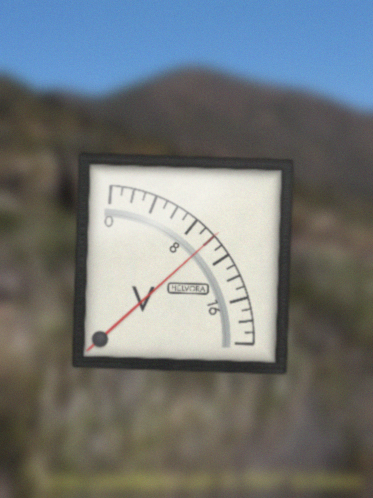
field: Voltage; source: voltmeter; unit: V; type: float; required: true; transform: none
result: 10 V
